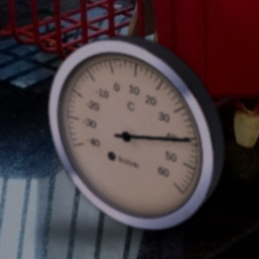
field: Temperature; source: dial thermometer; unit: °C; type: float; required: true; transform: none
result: 40 °C
